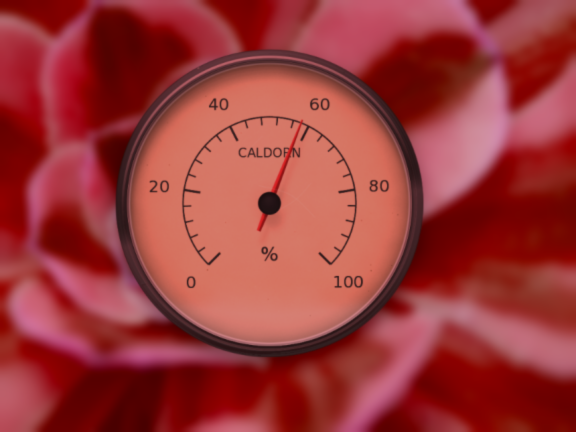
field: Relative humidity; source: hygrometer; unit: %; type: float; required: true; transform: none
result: 58 %
